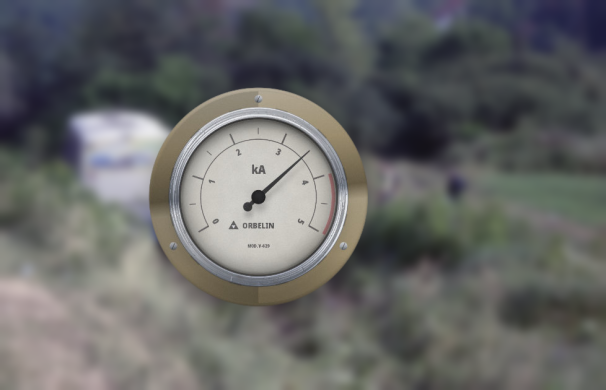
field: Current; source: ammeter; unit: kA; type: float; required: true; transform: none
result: 3.5 kA
